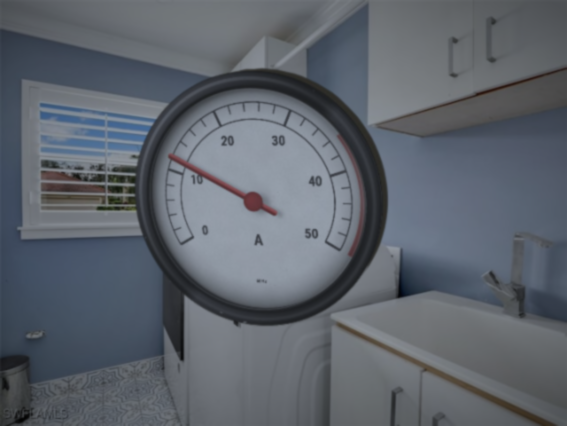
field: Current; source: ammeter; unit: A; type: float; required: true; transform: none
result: 12 A
